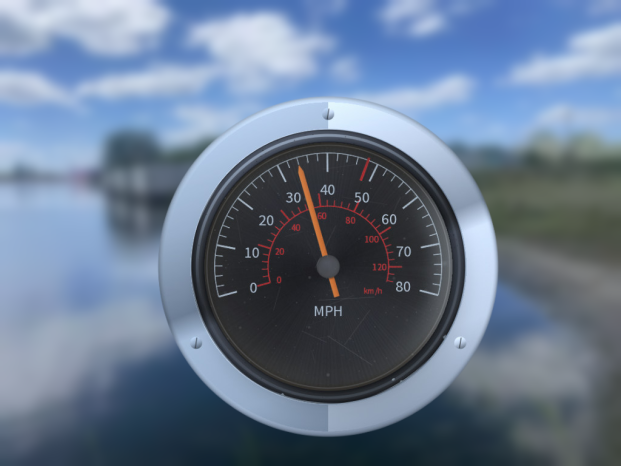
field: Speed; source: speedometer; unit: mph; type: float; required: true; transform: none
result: 34 mph
